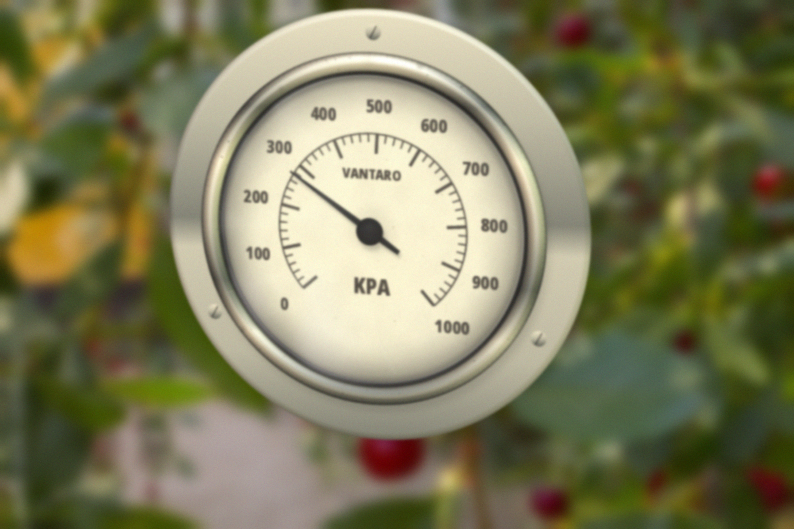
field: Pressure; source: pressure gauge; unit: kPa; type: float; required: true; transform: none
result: 280 kPa
